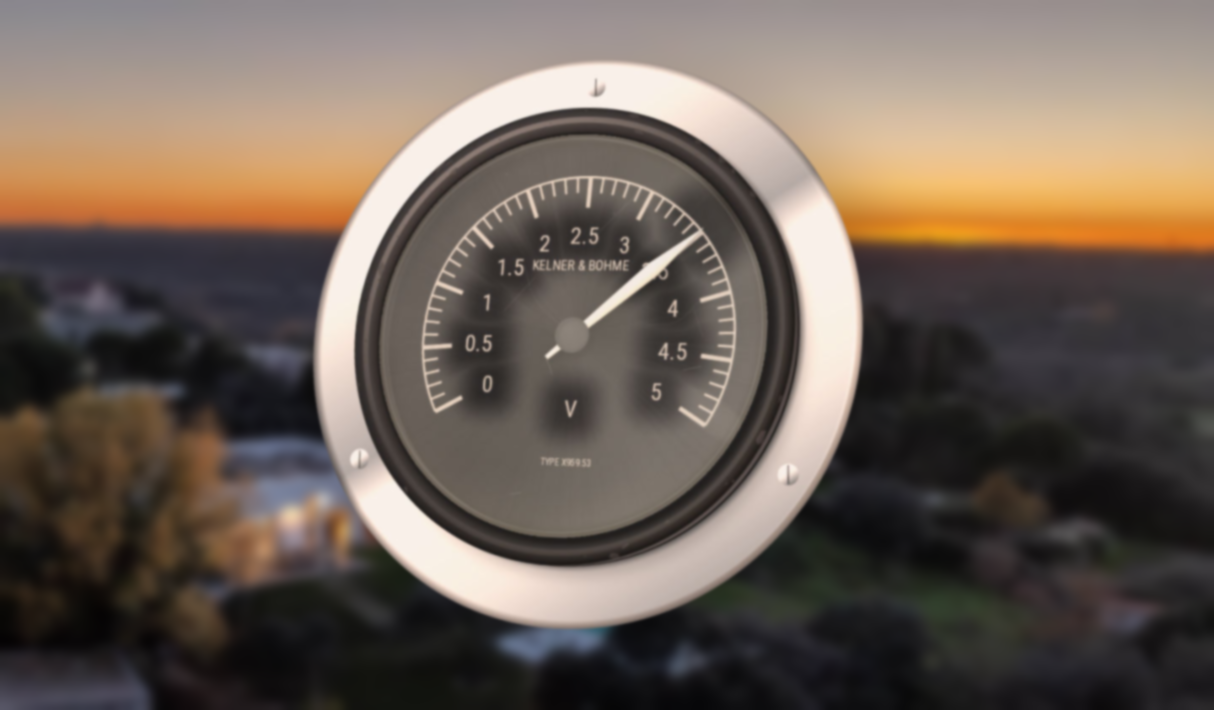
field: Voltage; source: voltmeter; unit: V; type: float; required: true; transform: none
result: 3.5 V
